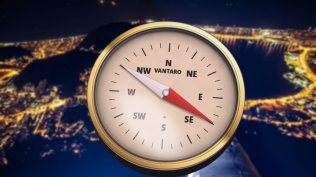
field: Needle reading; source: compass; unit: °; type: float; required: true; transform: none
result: 120 °
